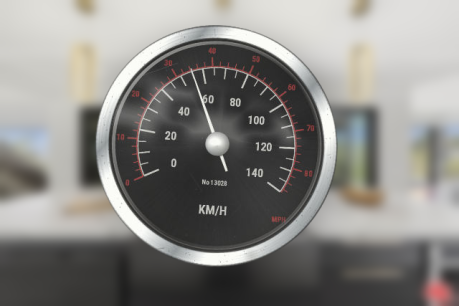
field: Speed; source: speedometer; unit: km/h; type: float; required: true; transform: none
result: 55 km/h
